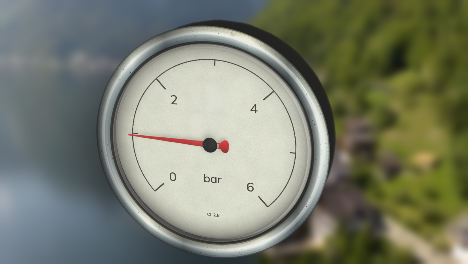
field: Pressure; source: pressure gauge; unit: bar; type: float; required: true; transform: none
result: 1 bar
